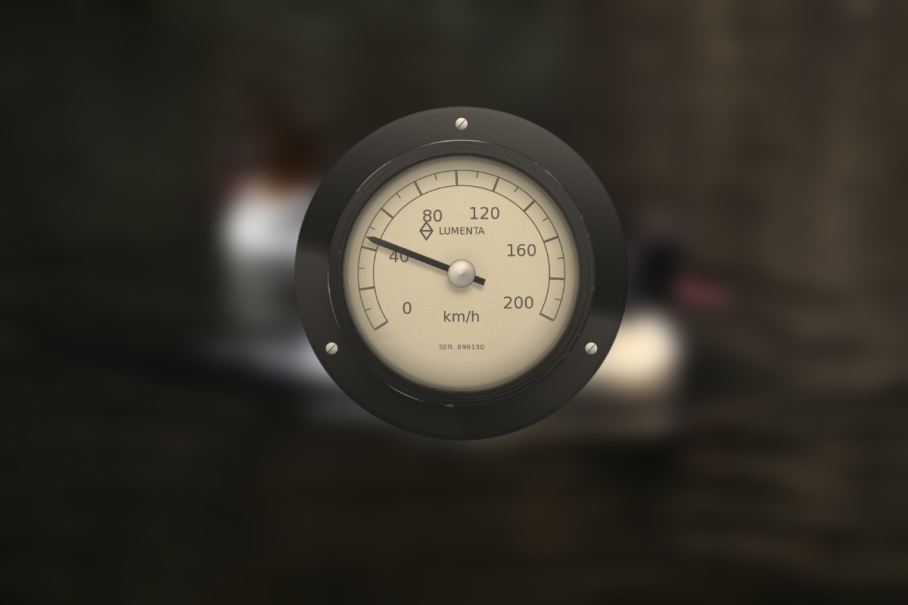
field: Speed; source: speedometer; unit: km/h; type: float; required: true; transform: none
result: 45 km/h
